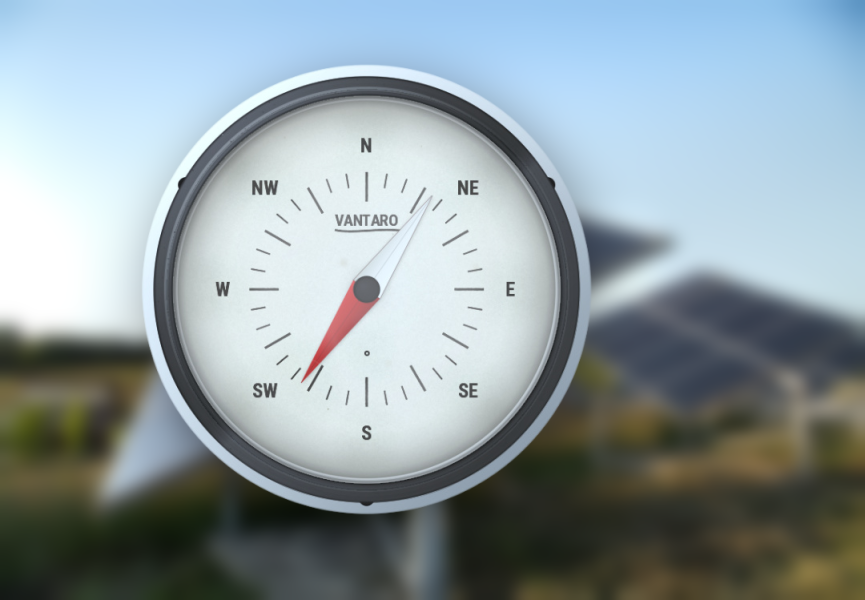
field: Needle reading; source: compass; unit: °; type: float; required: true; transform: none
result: 215 °
